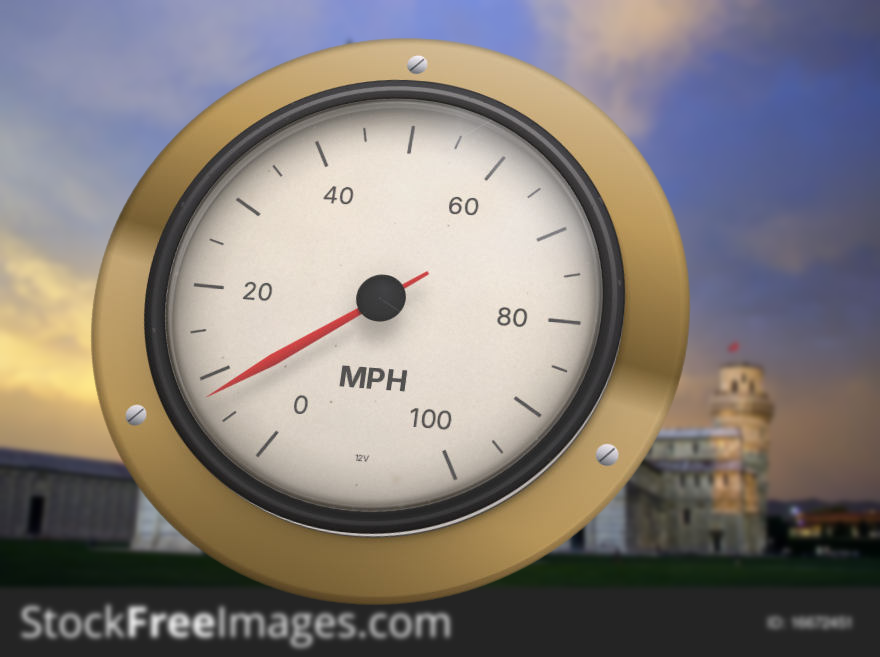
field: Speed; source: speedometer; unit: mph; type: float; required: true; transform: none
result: 7.5 mph
